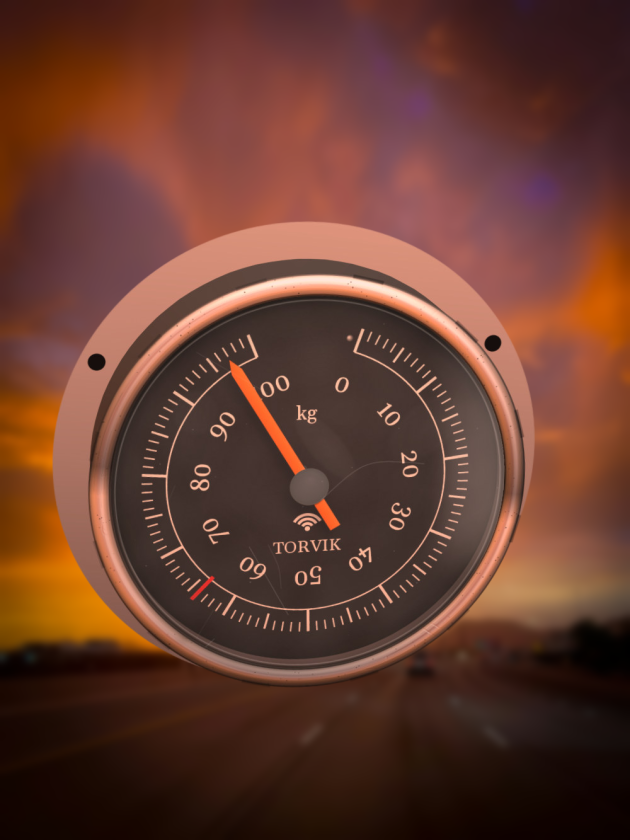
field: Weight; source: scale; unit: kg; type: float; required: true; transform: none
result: 97 kg
